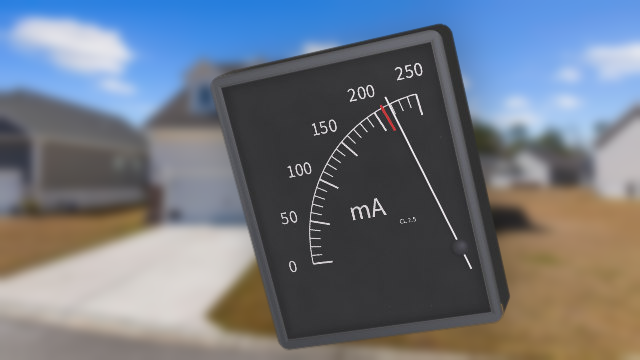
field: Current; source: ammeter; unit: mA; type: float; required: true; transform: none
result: 220 mA
